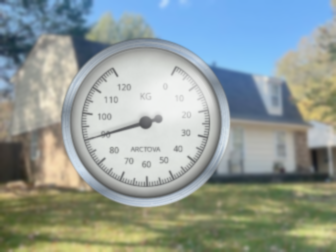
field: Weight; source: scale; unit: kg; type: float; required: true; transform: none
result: 90 kg
